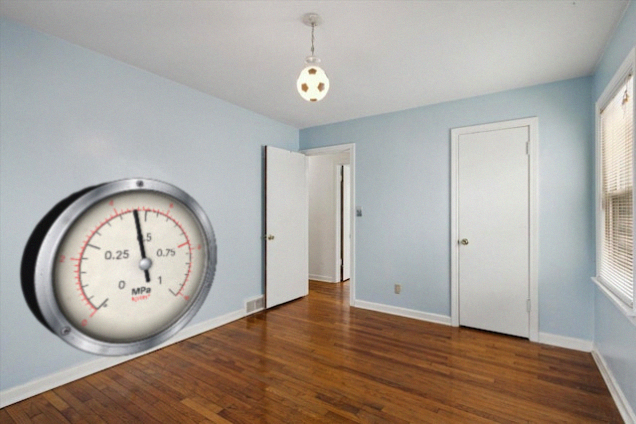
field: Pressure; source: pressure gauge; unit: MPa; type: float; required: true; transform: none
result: 0.45 MPa
